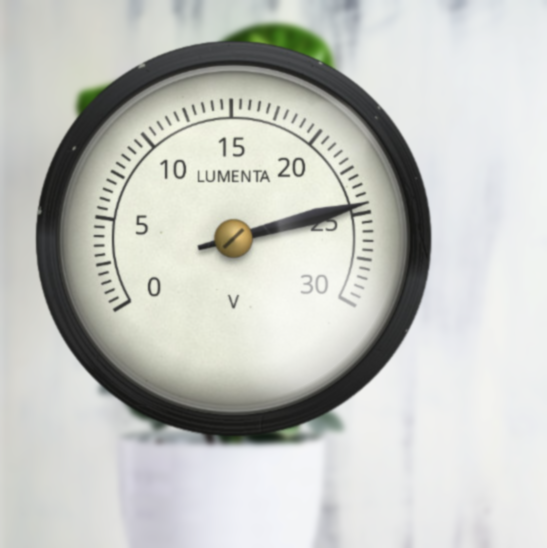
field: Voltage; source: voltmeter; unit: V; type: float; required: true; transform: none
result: 24.5 V
